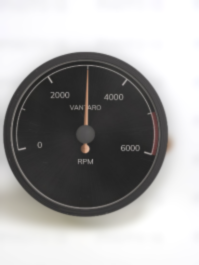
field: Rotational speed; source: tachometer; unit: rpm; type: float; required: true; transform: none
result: 3000 rpm
